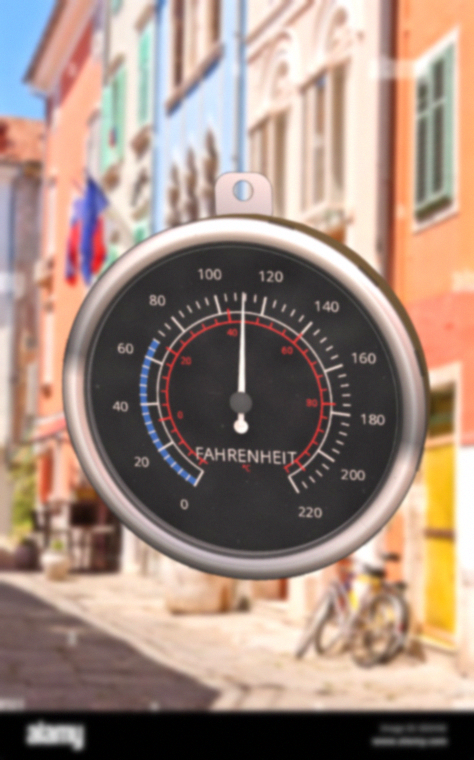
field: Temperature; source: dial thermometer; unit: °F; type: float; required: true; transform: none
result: 112 °F
